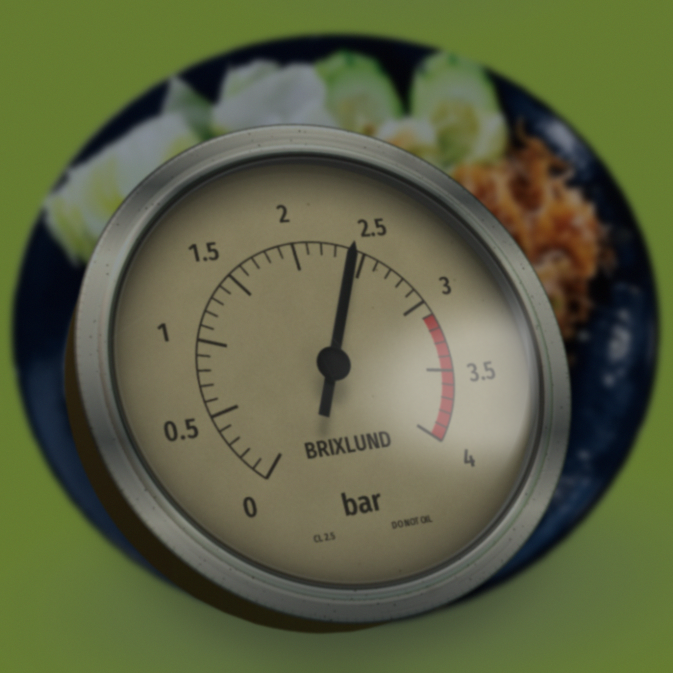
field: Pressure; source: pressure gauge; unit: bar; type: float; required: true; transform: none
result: 2.4 bar
